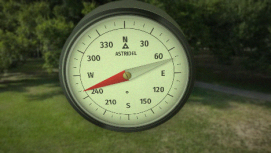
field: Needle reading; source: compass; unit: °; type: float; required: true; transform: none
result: 250 °
